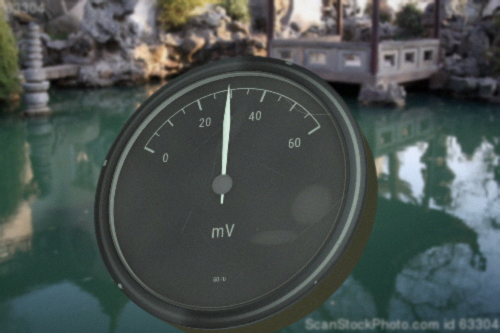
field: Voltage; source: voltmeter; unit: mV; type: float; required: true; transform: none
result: 30 mV
